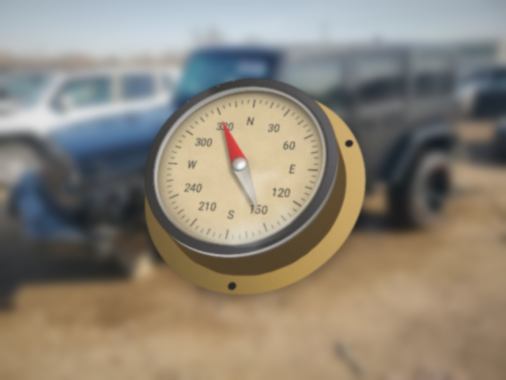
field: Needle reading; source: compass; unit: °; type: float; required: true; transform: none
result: 330 °
